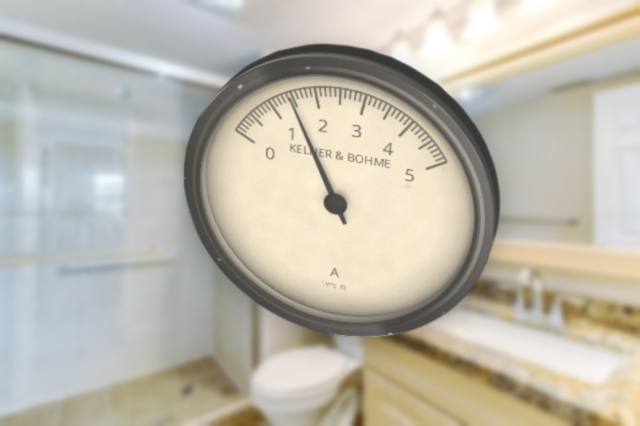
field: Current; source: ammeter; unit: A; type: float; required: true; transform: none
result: 1.5 A
